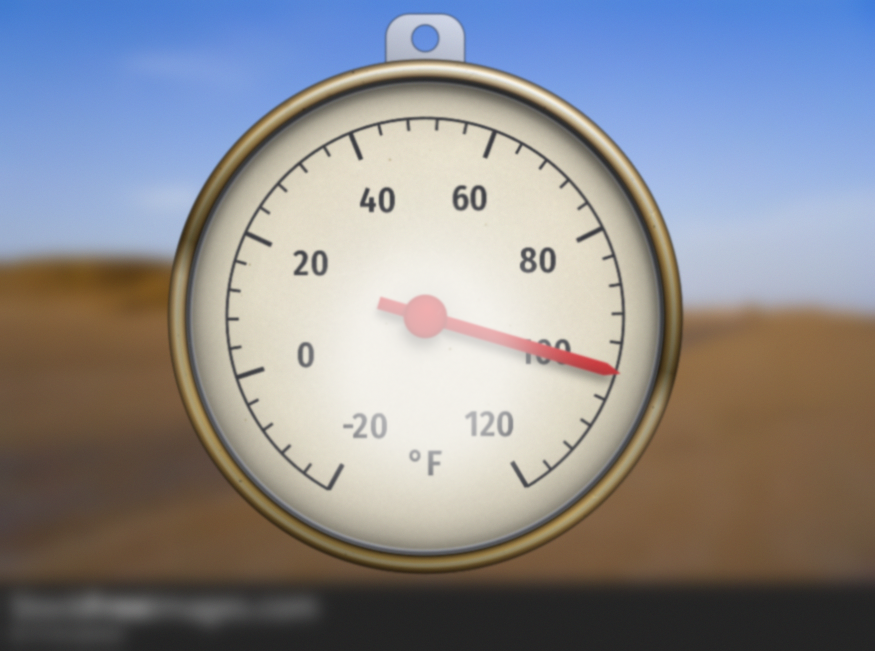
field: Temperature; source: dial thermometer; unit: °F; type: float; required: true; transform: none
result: 100 °F
